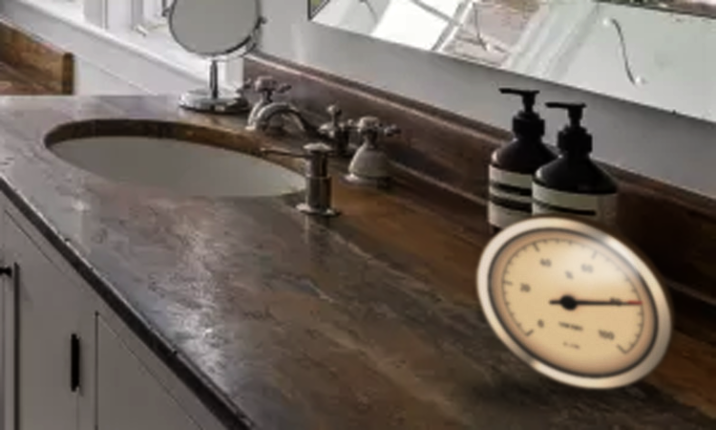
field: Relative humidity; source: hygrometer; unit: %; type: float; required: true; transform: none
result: 80 %
